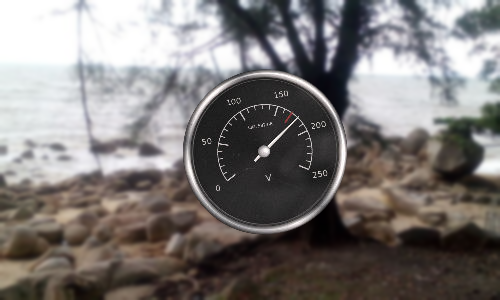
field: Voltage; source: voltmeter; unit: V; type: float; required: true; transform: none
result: 180 V
